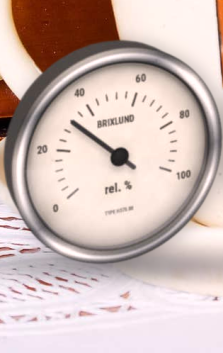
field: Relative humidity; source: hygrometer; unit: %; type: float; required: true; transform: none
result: 32 %
